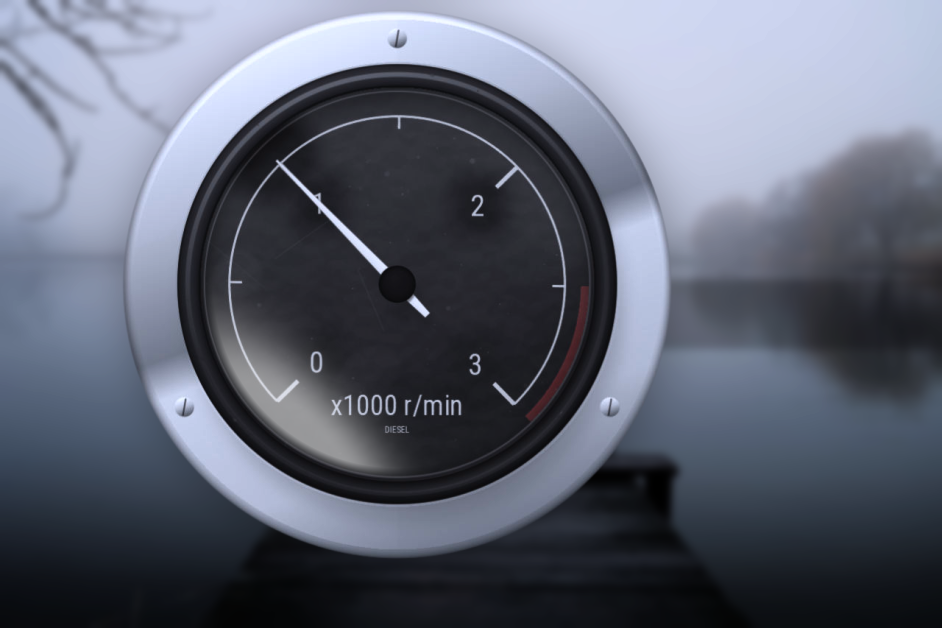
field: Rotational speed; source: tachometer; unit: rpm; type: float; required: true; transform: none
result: 1000 rpm
